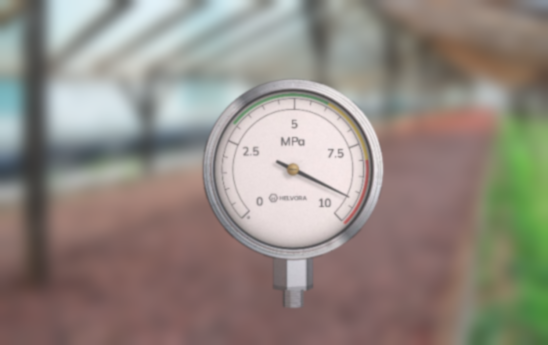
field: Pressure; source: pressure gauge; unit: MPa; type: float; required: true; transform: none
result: 9.25 MPa
